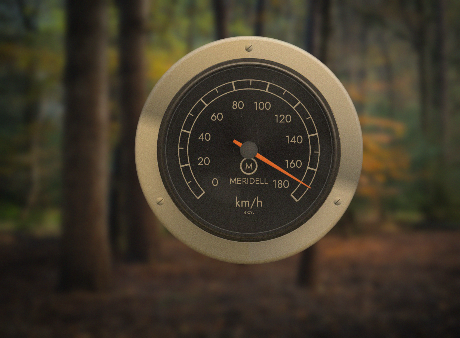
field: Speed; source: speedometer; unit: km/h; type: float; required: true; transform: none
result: 170 km/h
